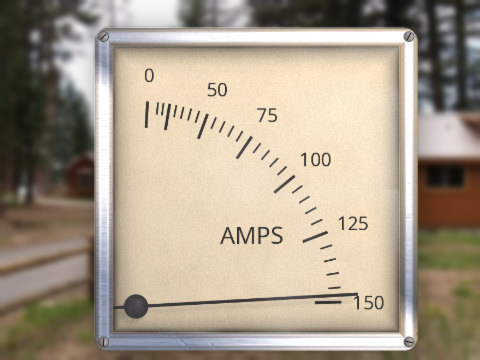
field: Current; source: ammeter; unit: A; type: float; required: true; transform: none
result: 147.5 A
